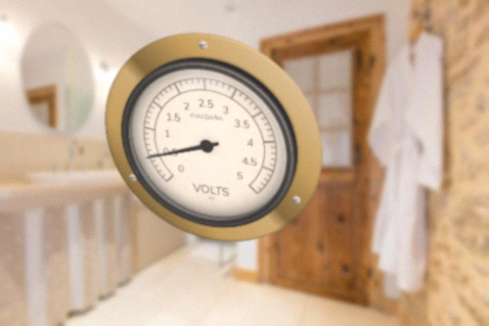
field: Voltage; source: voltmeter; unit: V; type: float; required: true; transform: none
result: 0.5 V
